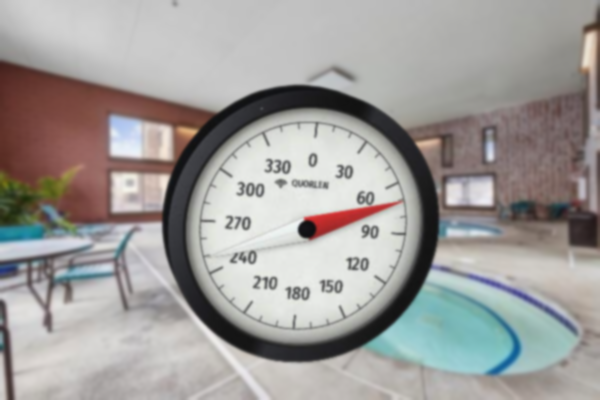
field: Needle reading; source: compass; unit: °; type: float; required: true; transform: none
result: 70 °
